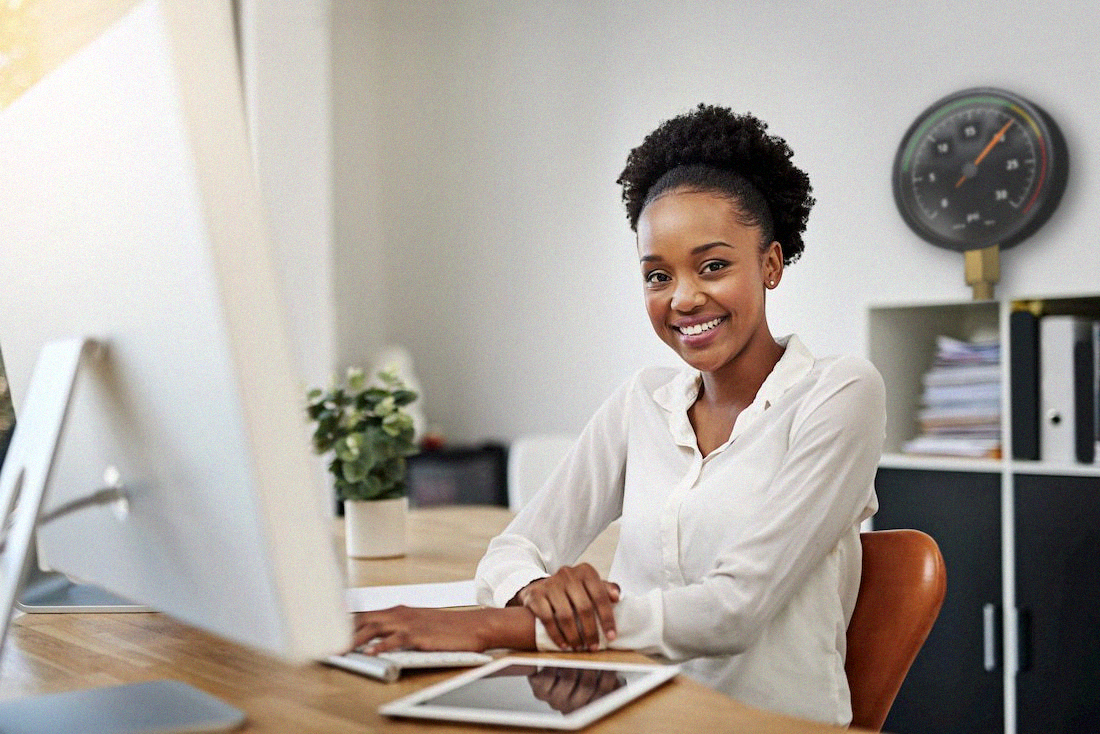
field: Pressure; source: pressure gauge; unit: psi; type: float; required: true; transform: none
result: 20 psi
